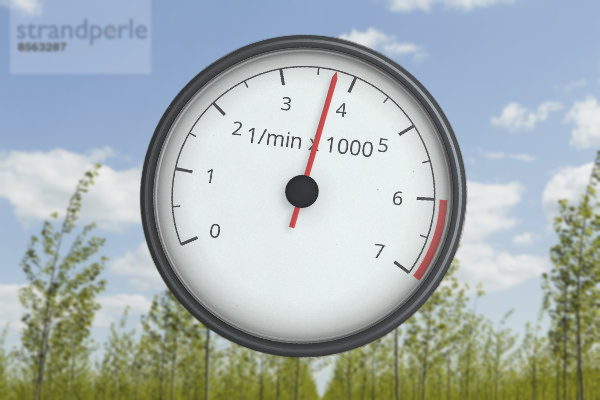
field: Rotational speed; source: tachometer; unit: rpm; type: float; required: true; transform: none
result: 3750 rpm
